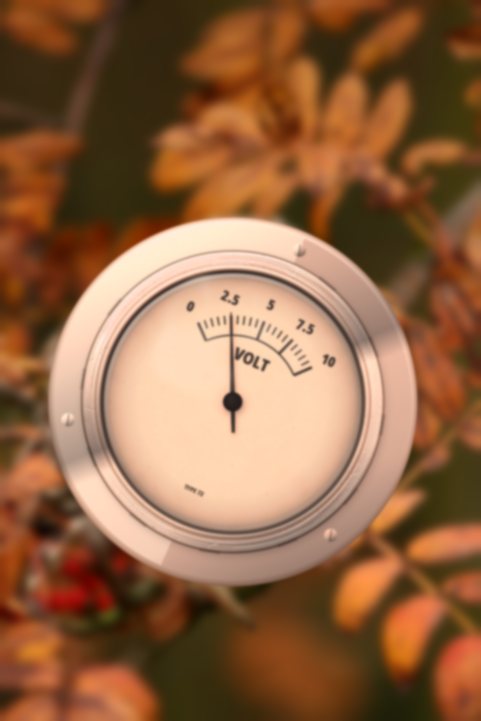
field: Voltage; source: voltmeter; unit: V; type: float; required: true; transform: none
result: 2.5 V
